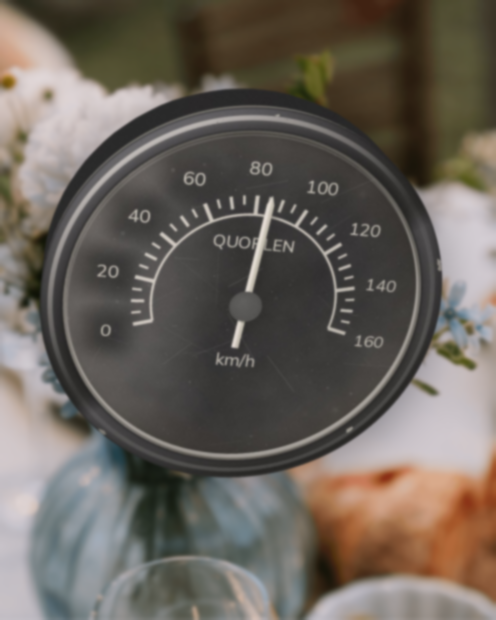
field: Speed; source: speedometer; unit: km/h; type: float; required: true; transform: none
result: 85 km/h
